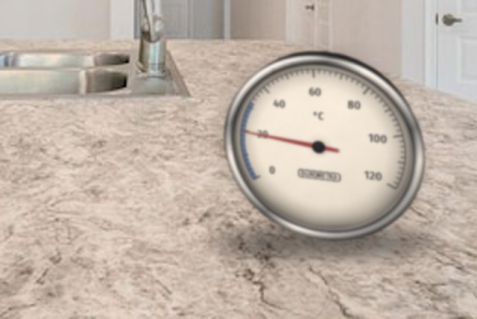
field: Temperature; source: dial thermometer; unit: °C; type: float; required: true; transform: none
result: 20 °C
